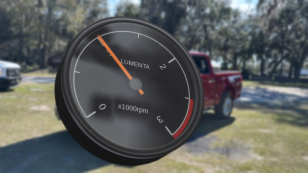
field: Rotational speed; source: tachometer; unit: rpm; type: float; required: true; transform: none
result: 1000 rpm
